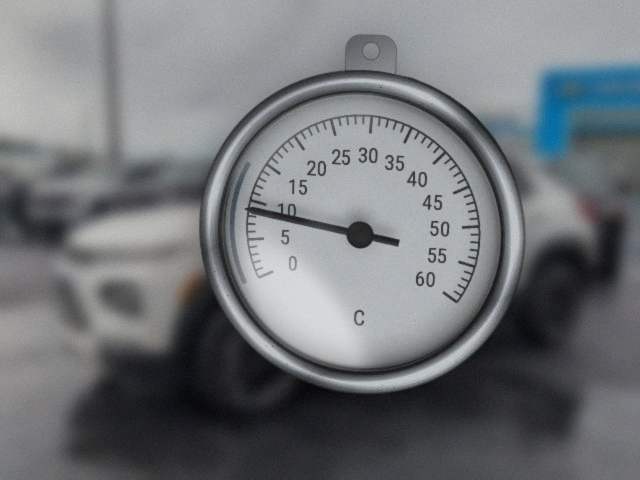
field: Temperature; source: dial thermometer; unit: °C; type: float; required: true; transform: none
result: 9 °C
